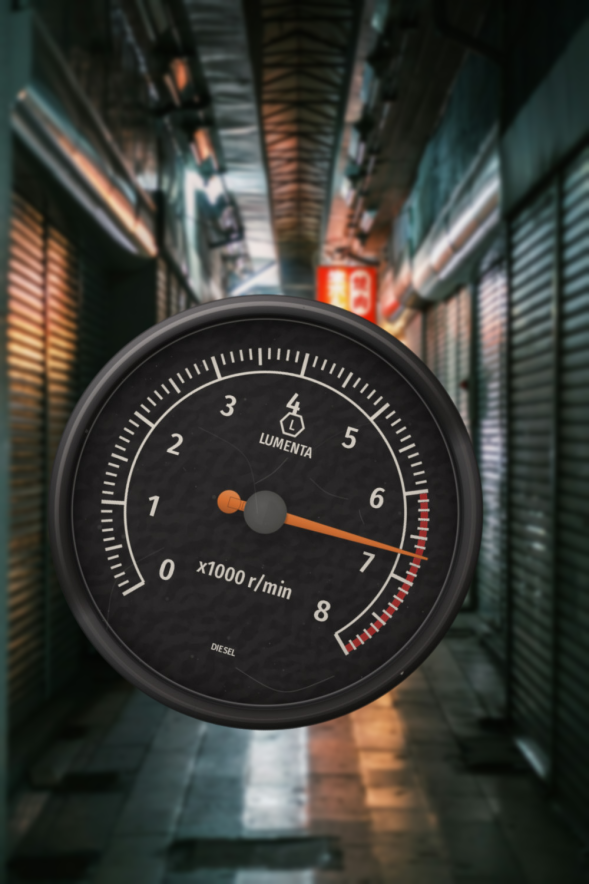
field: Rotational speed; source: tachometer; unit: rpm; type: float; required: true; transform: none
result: 6700 rpm
